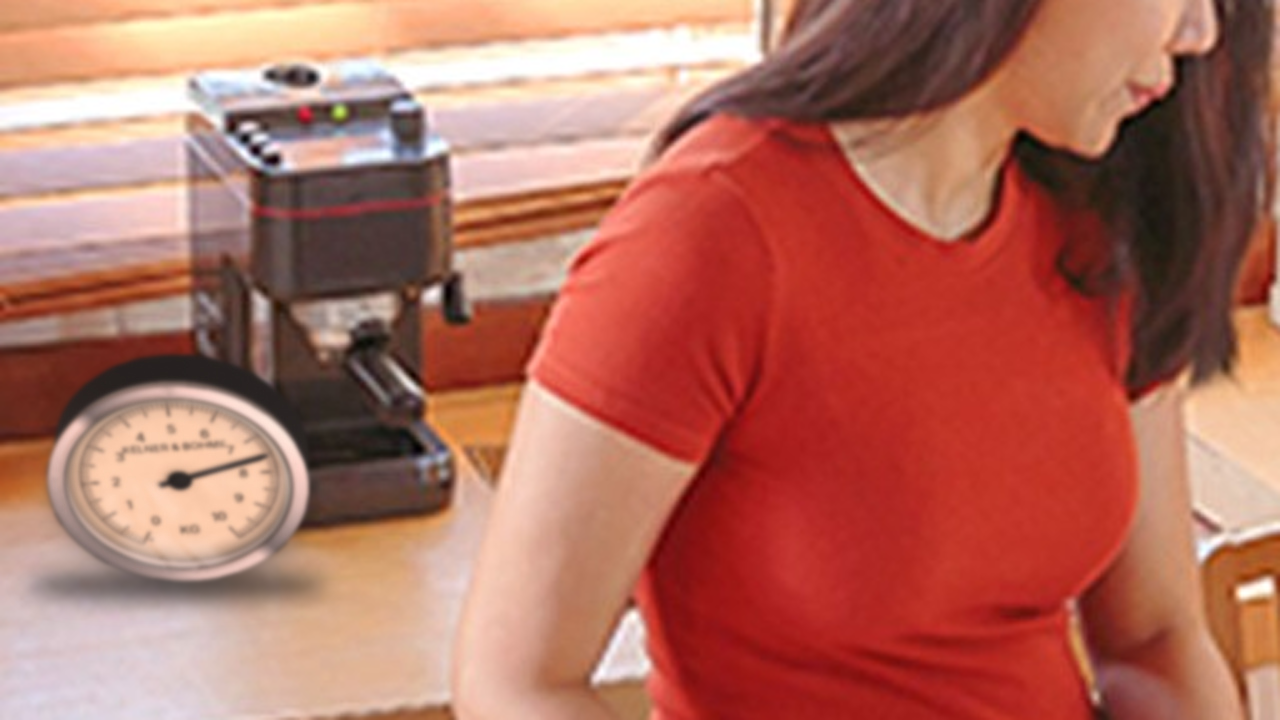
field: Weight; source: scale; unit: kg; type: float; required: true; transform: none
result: 7.5 kg
